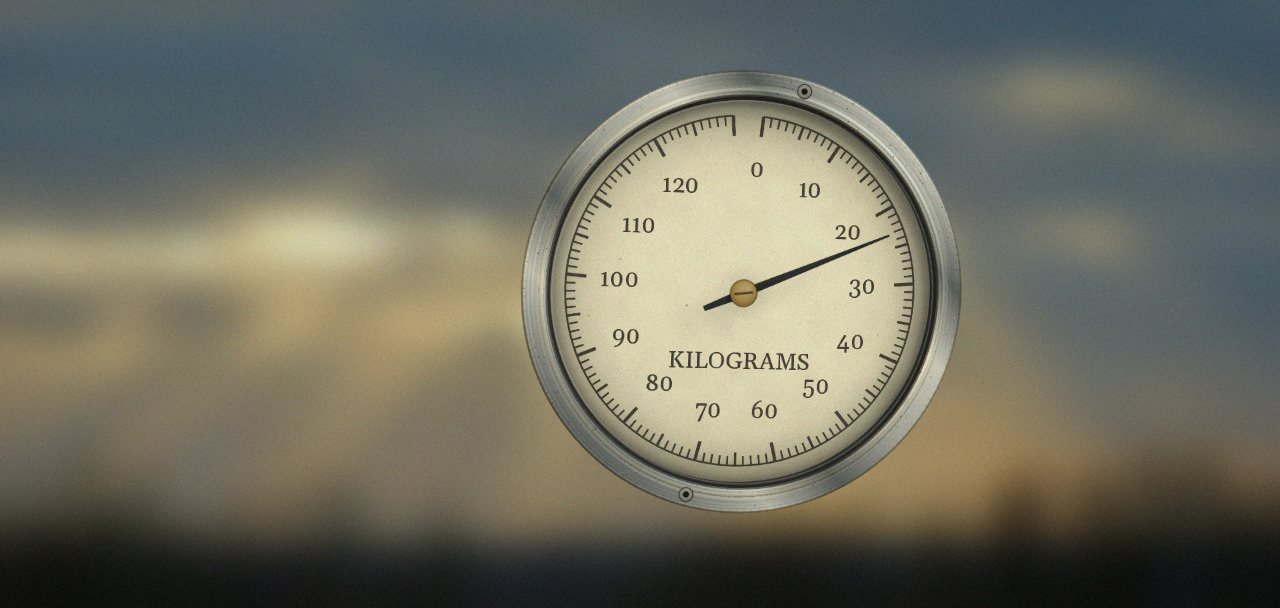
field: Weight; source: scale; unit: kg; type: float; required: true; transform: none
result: 23 kg
